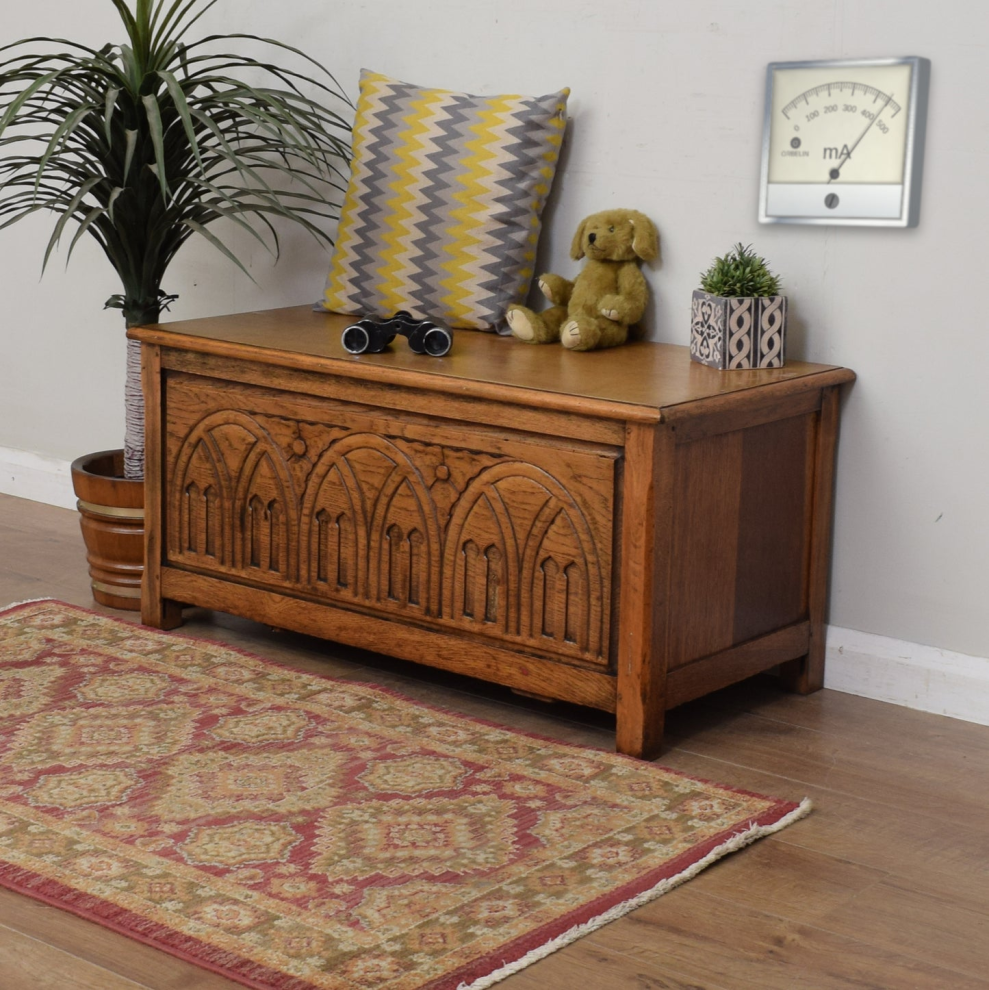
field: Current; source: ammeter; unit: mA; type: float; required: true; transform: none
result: 450 mA
